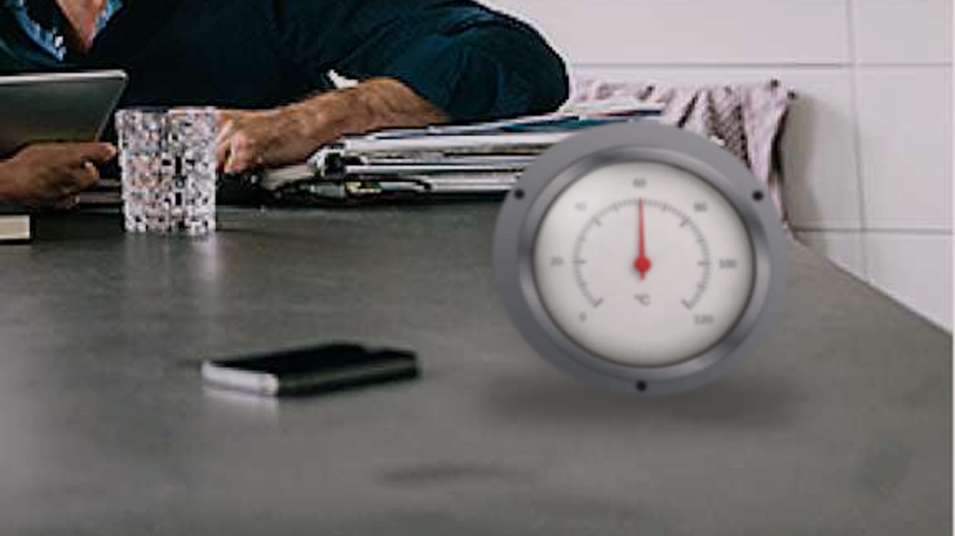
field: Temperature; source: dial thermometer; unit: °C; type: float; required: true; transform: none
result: 60 °C
